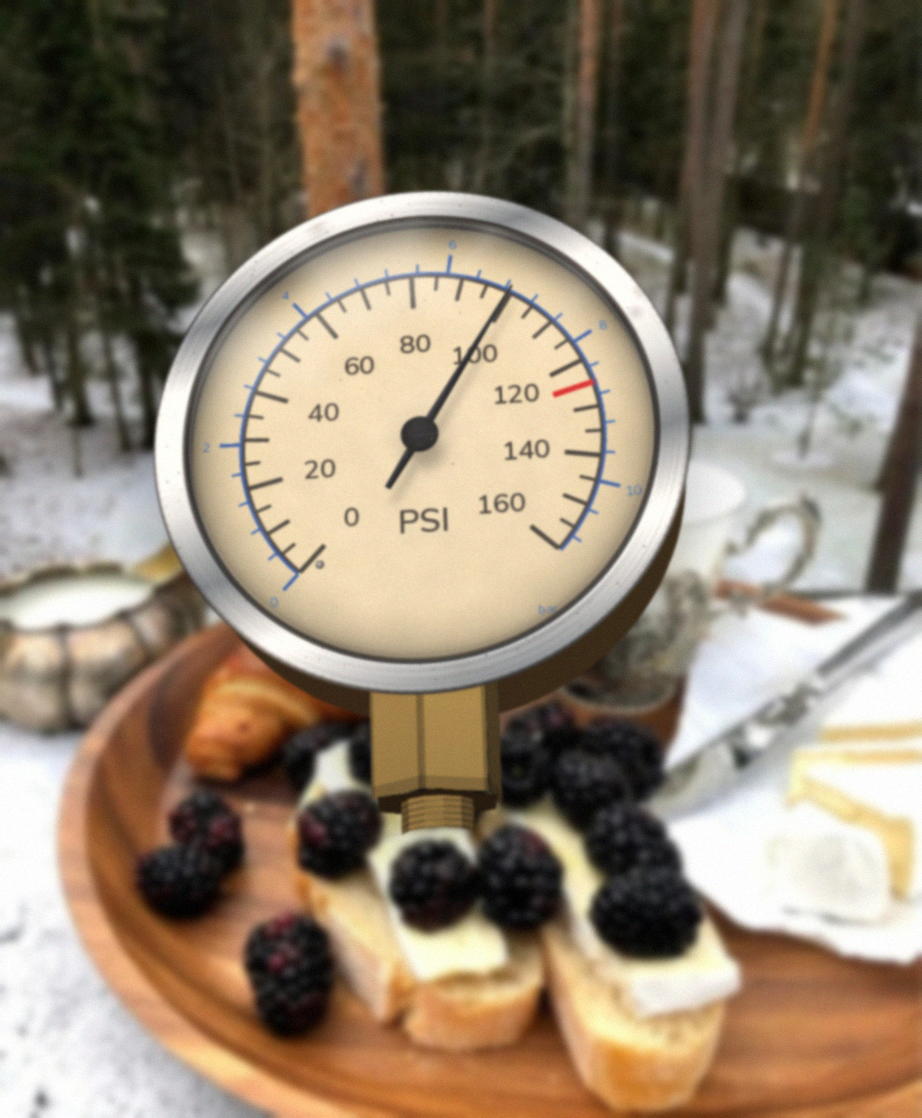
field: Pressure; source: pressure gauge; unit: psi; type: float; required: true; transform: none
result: 100 psi
